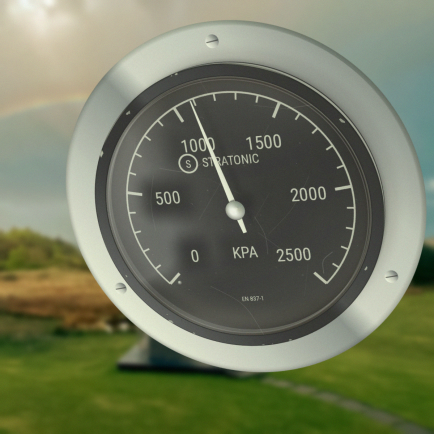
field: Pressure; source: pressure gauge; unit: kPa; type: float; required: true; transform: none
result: 1100 kPa
